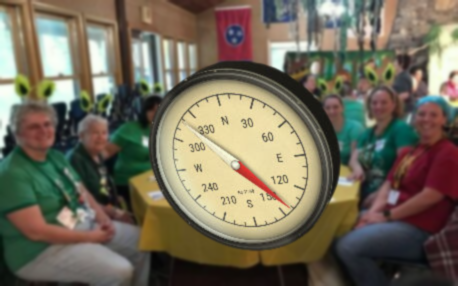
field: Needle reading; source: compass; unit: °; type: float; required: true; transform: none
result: 140 °
